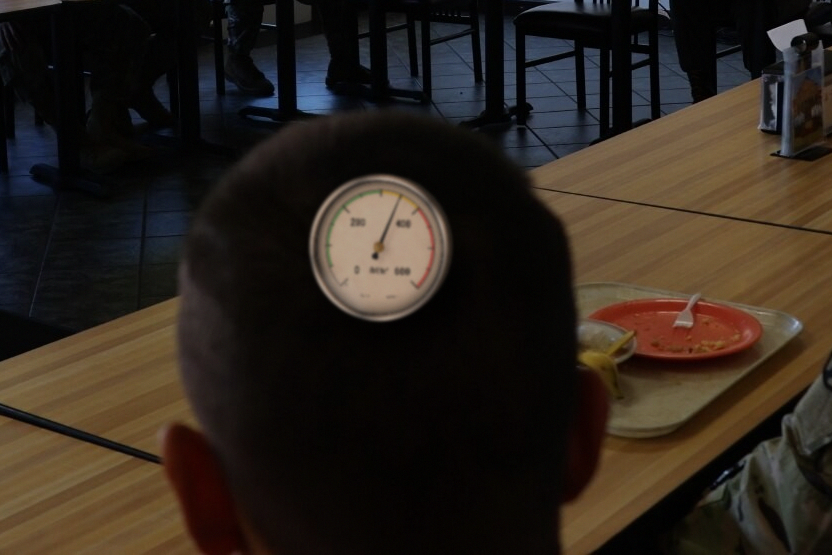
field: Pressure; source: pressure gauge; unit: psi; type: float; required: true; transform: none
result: 350 psi
